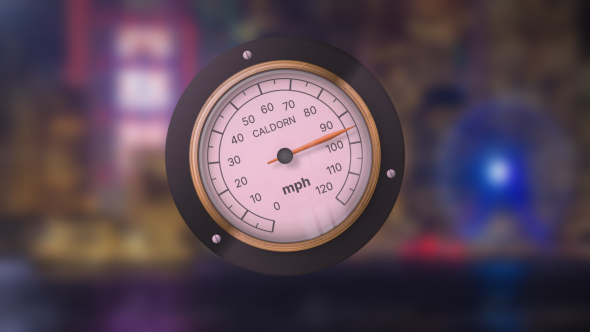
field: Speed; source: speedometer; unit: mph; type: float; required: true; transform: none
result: 95 mph
